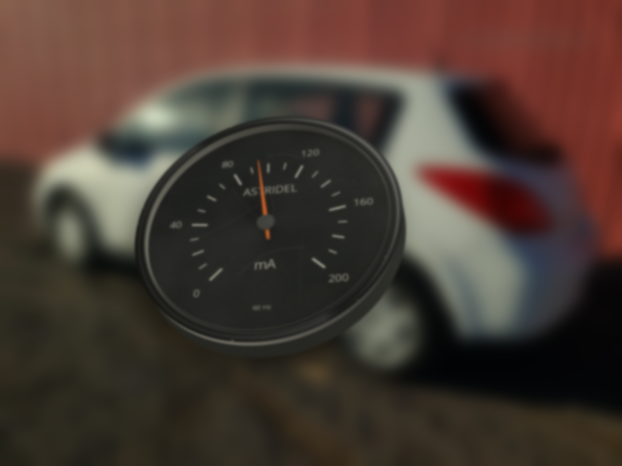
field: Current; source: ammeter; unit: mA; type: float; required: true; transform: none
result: 95 mA
